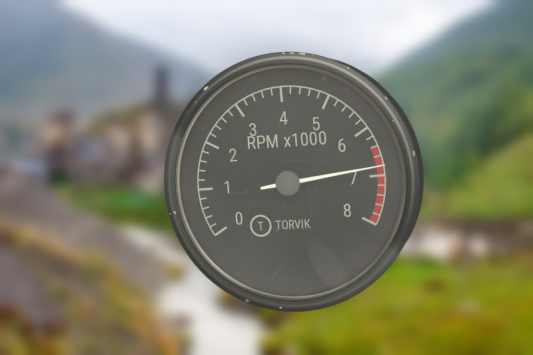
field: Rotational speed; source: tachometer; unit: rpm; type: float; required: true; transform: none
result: 6800 rpm
